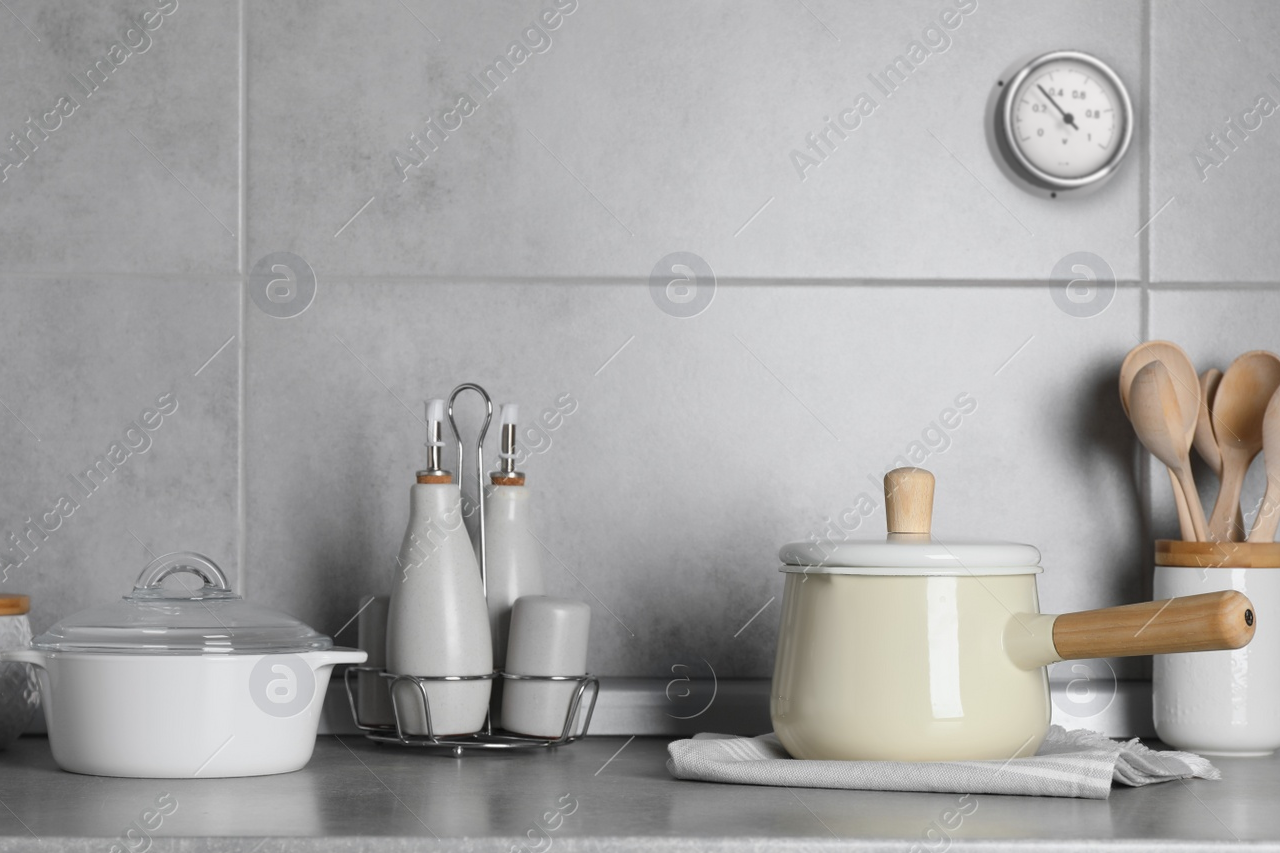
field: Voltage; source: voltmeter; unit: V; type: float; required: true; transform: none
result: 0.3 V
